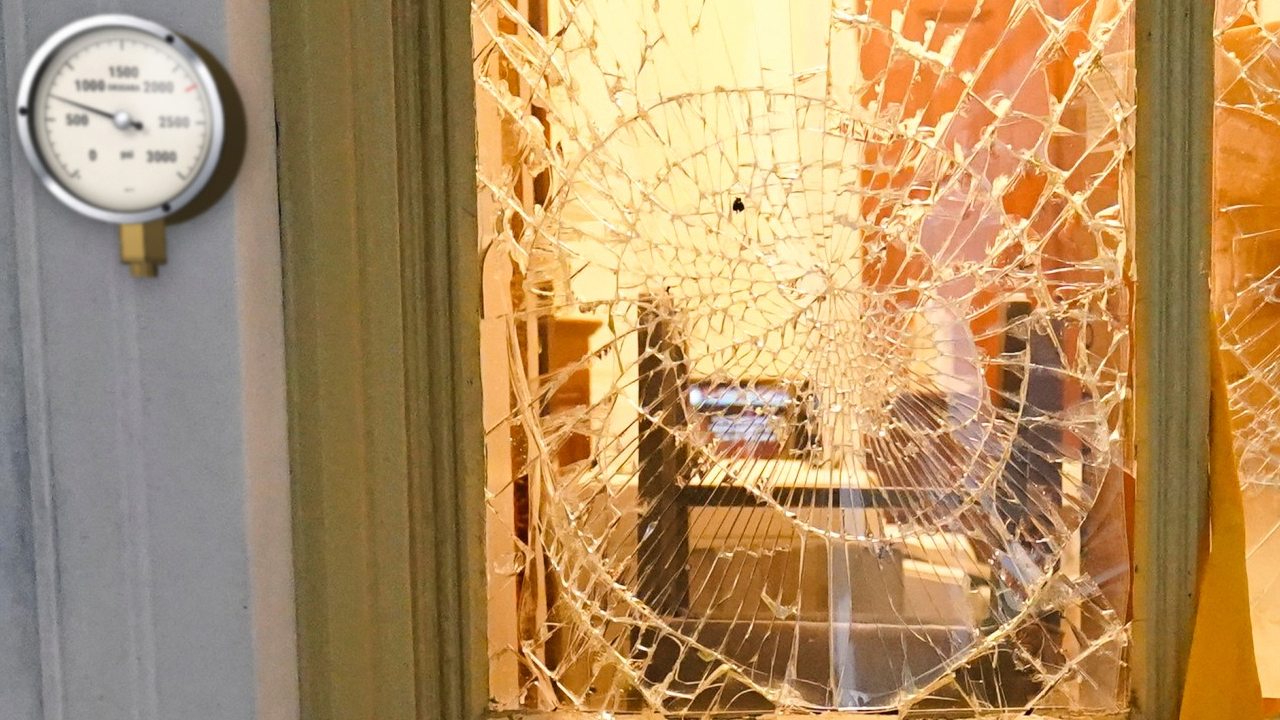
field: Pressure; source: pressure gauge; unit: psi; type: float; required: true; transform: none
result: 700 psi
